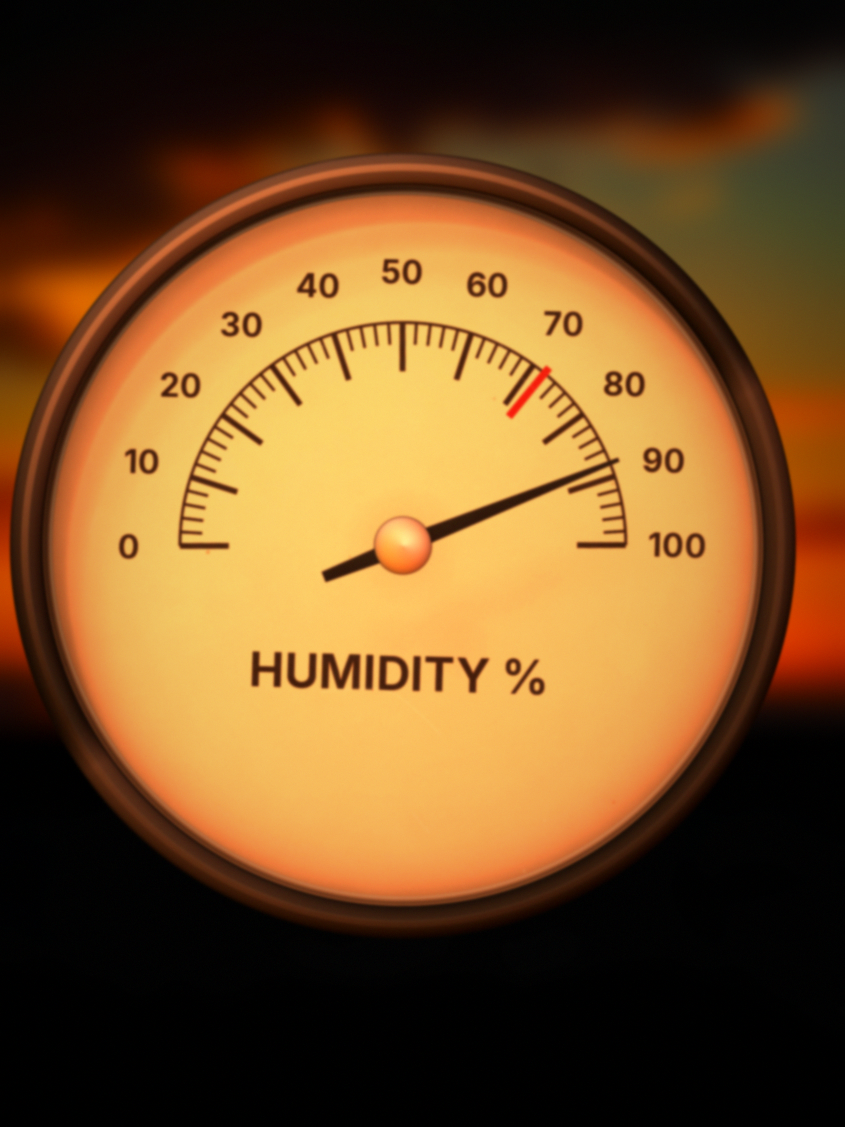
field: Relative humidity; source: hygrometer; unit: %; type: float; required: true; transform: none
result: 88 %
